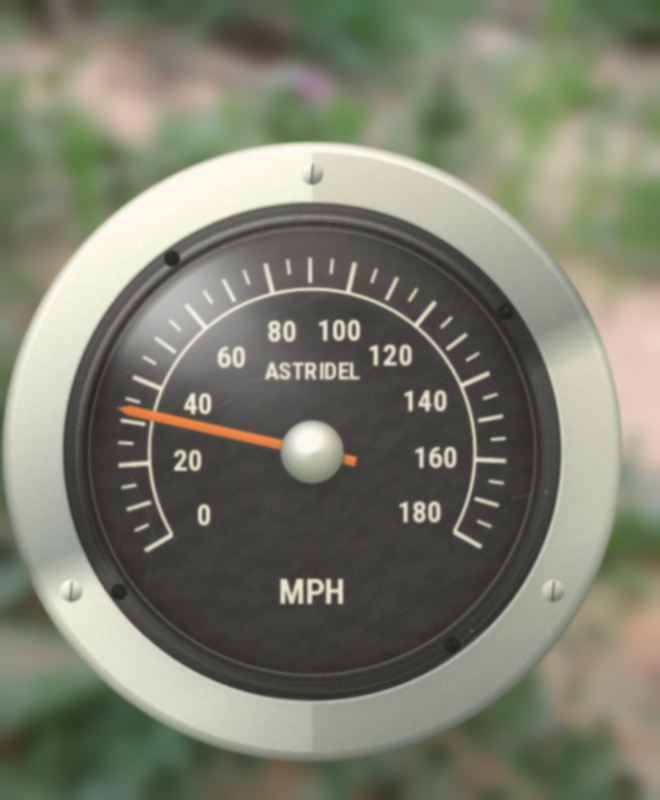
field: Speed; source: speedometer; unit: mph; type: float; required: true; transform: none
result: 32.5 mph
